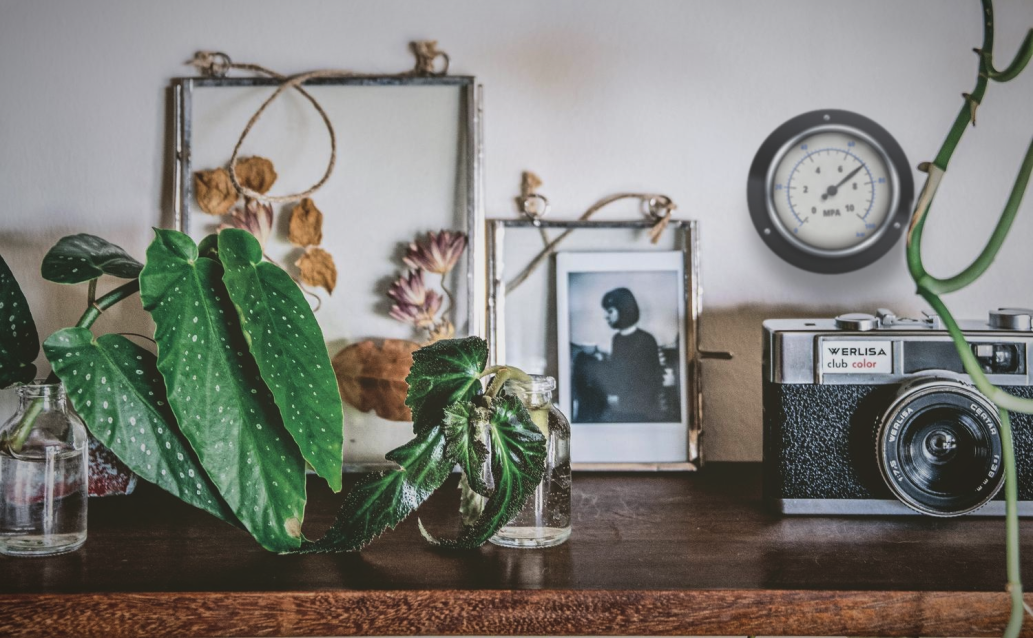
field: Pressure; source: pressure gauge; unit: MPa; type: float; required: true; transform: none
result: 7 MPa
